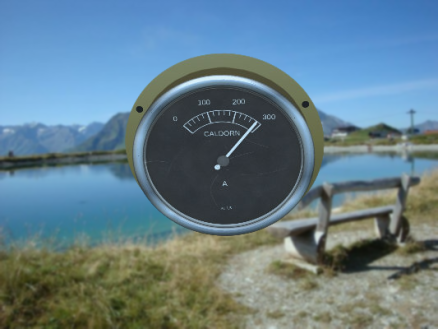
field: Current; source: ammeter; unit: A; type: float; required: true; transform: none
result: 280 A
